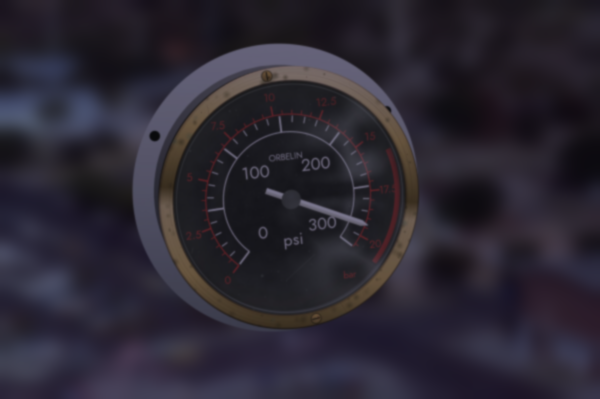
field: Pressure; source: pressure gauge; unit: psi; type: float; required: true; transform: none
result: 280 psi
